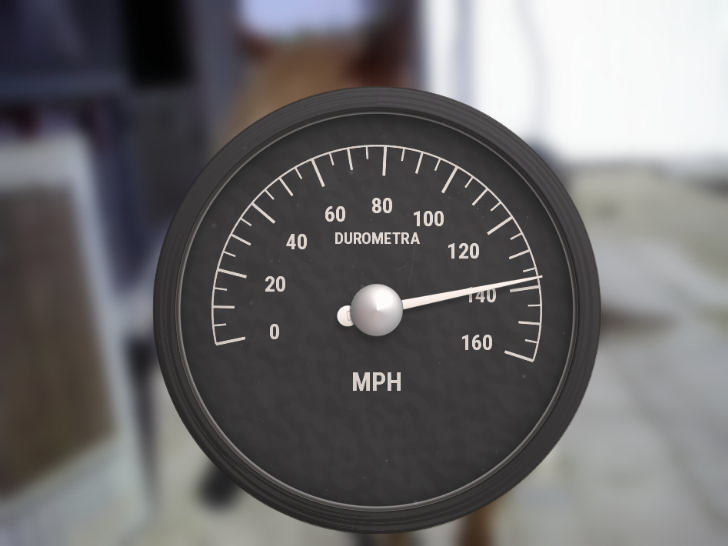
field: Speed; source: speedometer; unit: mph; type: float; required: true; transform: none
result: 137.5 mph
